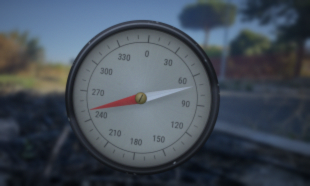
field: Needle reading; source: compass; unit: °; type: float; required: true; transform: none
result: 250 °
